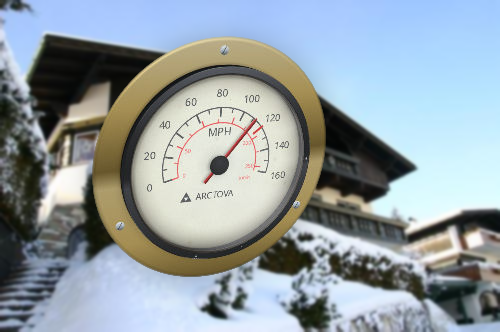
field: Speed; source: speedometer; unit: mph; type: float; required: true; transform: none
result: 110 mph
